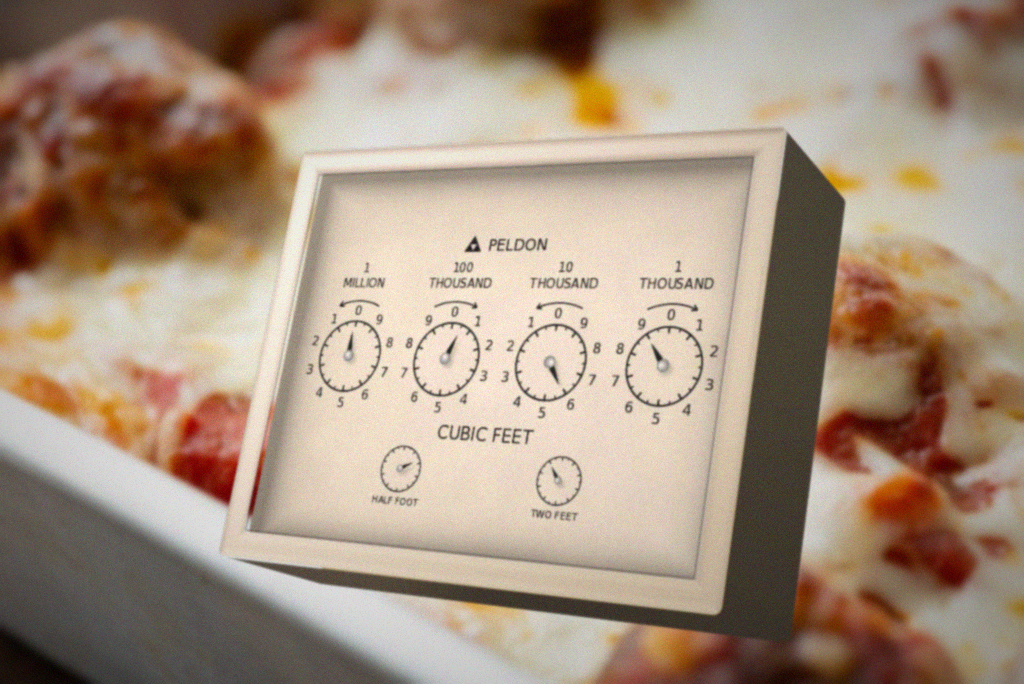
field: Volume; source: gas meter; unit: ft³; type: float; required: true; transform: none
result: 5900 ft³
